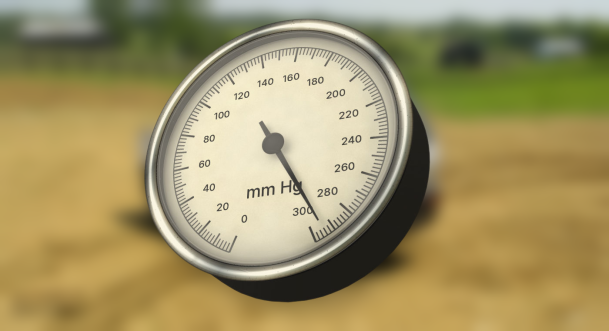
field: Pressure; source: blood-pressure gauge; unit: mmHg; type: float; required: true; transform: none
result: 294 mmHg
